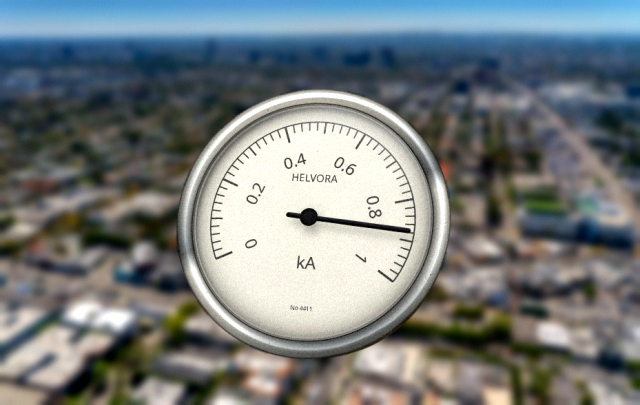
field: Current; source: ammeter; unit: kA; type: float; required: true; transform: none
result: 0.88 kA
